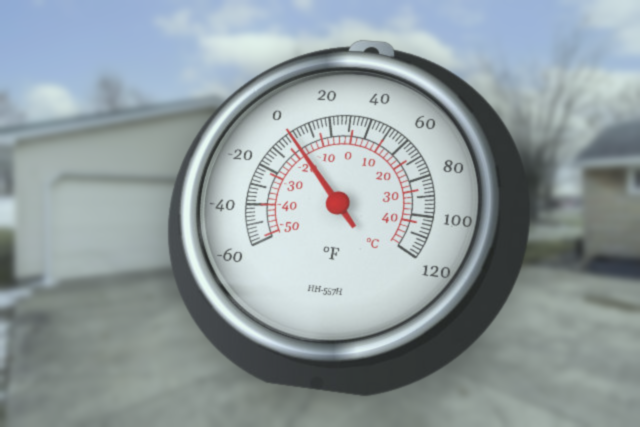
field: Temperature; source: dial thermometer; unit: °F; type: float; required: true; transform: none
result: 0 °F
